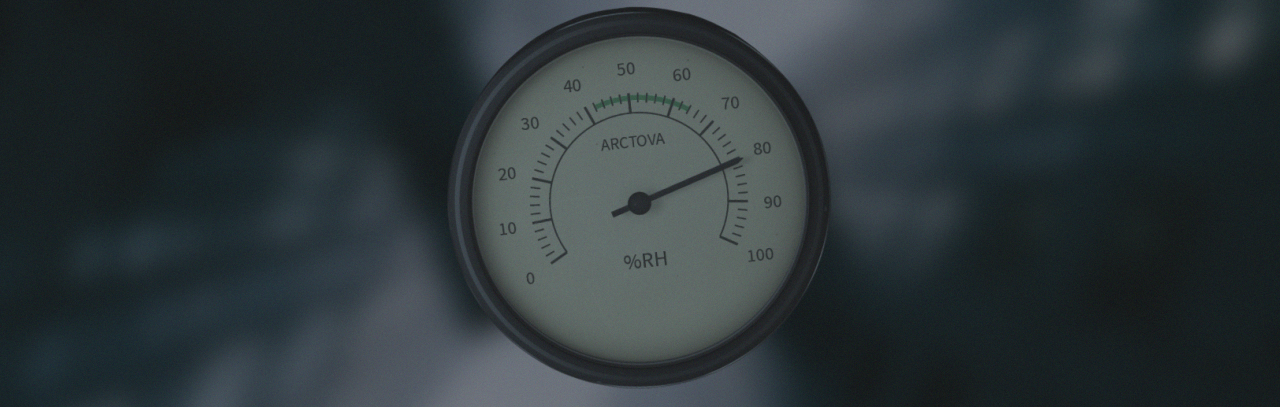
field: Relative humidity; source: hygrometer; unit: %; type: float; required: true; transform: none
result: 80 %
